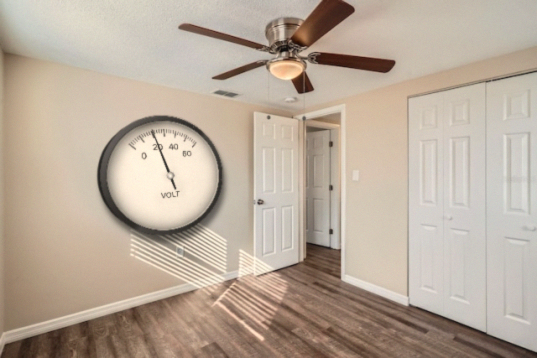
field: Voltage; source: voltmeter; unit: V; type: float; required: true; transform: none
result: 20 V
